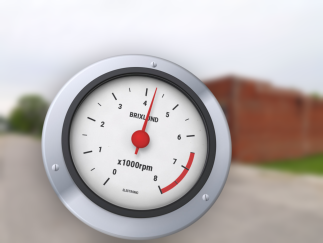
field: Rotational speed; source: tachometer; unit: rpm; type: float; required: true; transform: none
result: 4250 rpm
